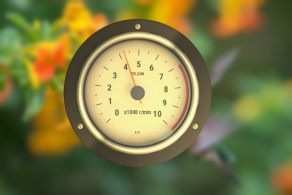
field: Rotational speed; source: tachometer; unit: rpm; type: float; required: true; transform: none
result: 4250 rpm
